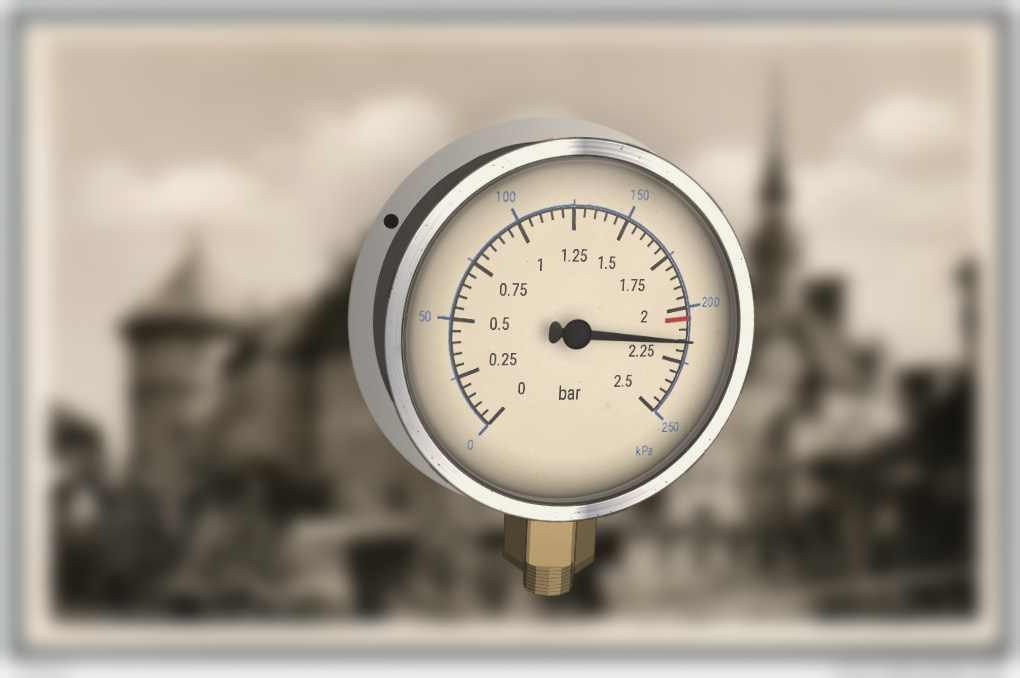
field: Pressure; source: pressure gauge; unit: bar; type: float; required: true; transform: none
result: 2.15 bar
